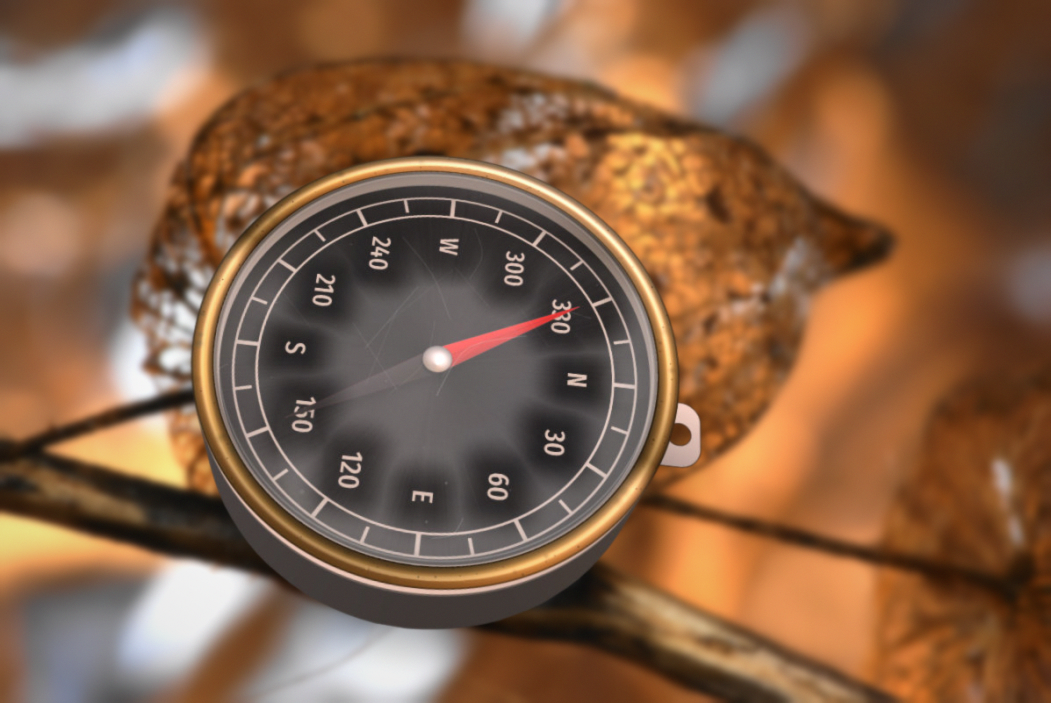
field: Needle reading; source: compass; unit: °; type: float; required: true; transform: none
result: 330 °
